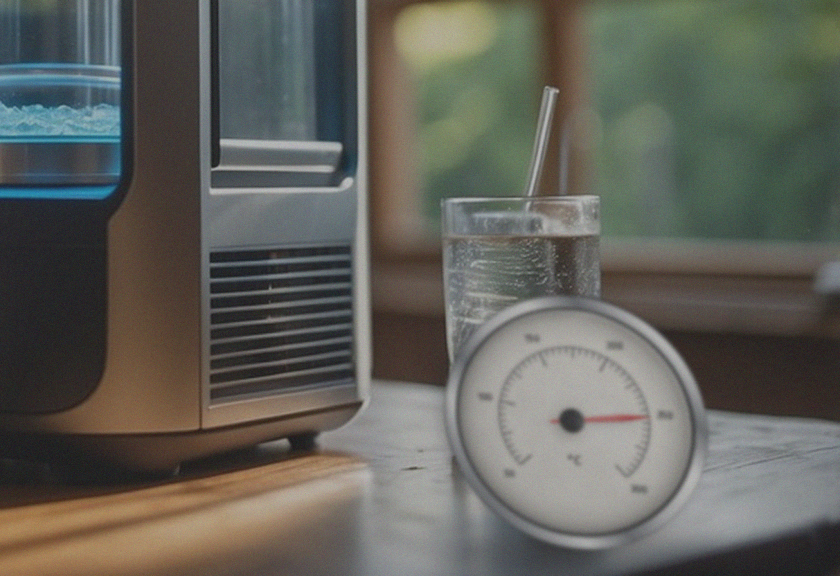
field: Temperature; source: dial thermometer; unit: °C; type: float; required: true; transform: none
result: 250 °C
